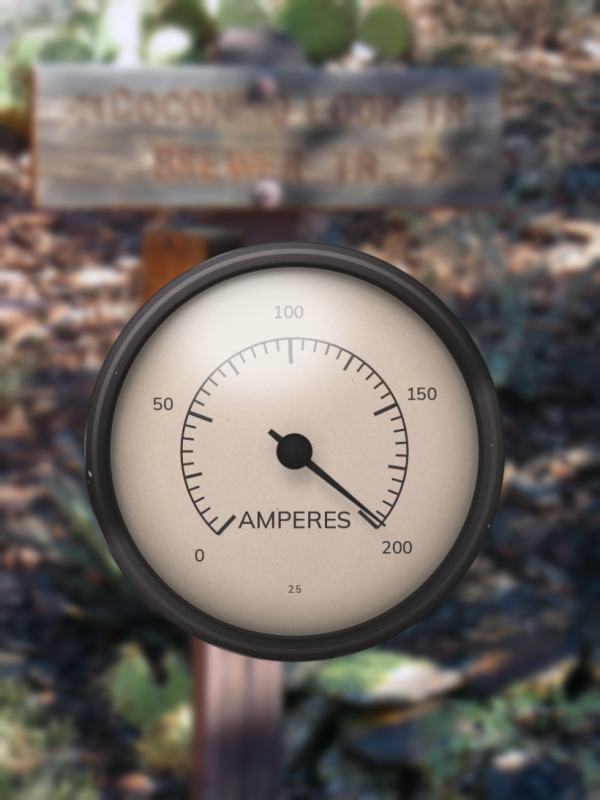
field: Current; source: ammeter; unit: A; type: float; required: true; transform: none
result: 197.5 A
